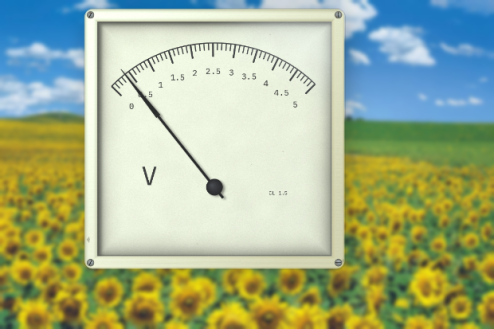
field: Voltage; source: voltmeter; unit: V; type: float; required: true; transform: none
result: 0.4 V
